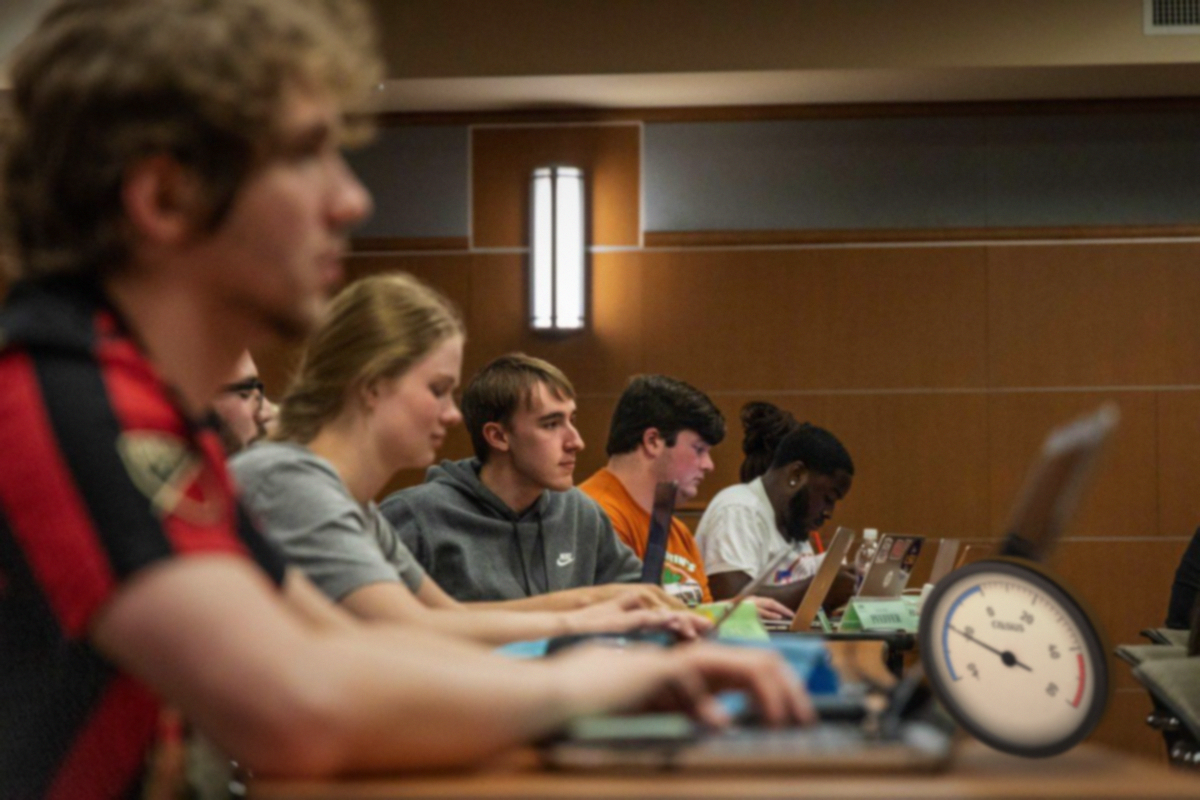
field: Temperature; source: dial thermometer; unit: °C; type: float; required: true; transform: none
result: -20 °C
